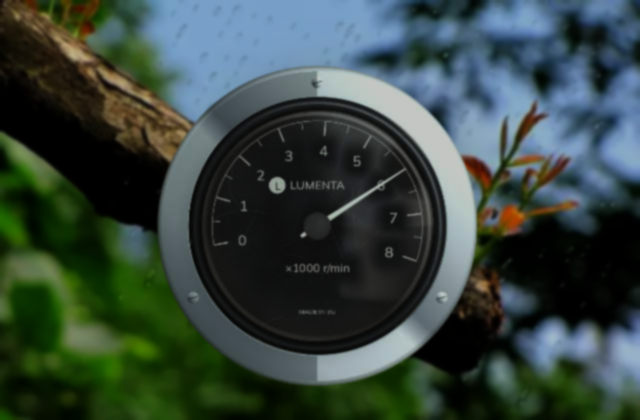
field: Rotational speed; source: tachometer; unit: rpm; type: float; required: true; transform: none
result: 6000 rpm
